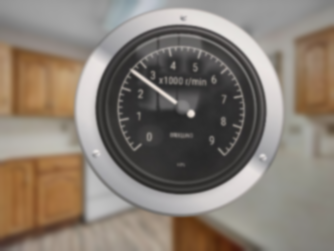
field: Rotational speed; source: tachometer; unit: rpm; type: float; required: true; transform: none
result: 2600 rpm
